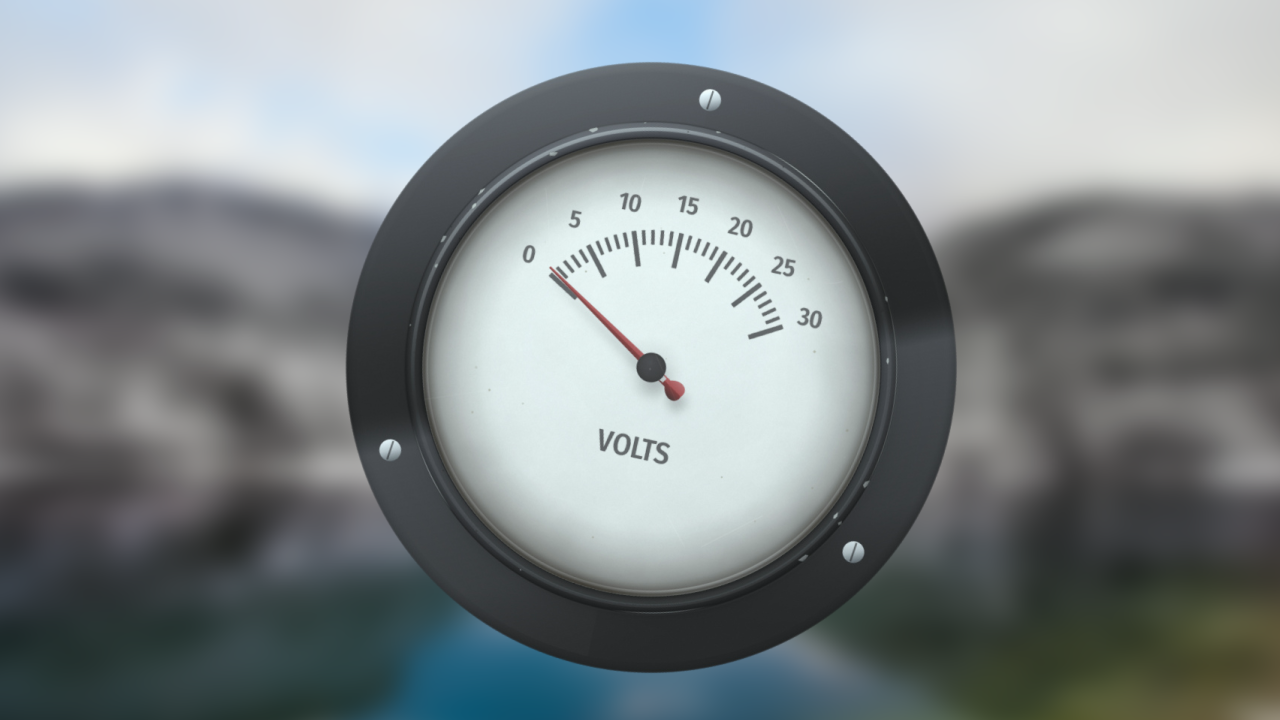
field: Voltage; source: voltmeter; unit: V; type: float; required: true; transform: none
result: 0.5 V
